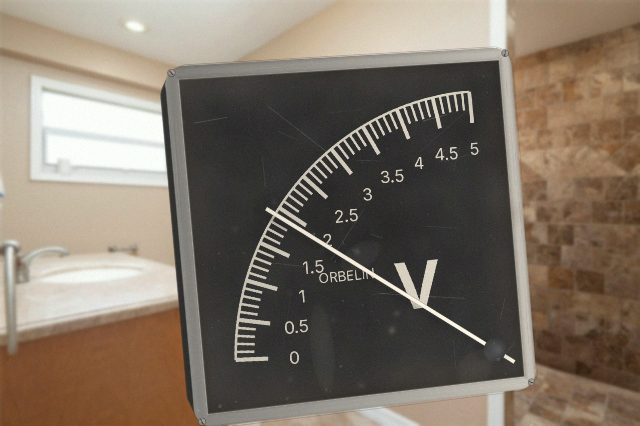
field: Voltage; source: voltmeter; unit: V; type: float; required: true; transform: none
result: 1.9 V
